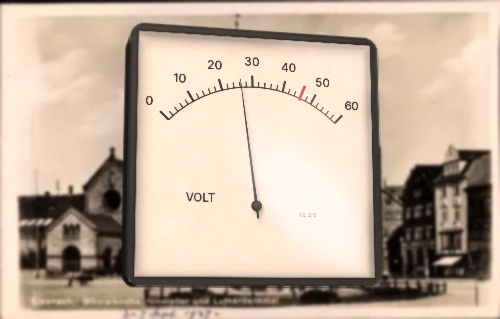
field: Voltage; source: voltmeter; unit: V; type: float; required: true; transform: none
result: 26 V
